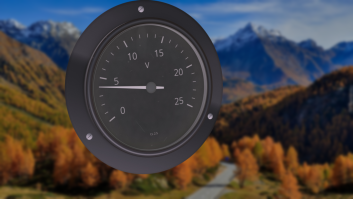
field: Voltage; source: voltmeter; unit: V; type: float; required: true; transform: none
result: 4 V
